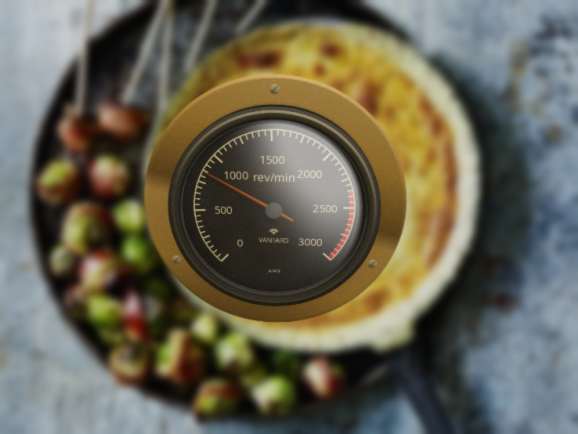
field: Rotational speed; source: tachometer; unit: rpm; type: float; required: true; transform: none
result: 850 rpm
